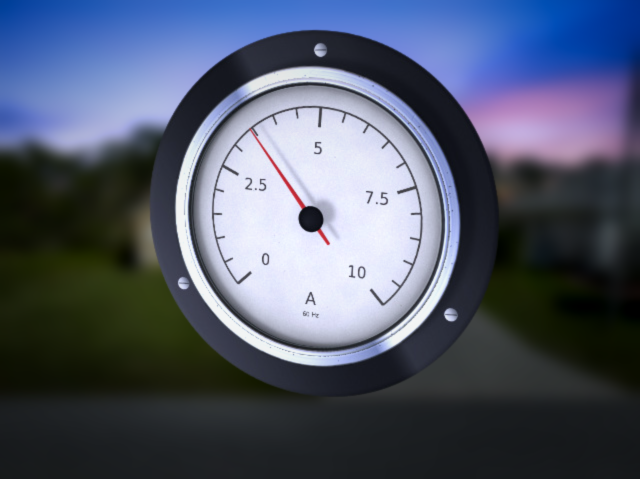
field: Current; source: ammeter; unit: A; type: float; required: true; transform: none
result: 3.5 A
